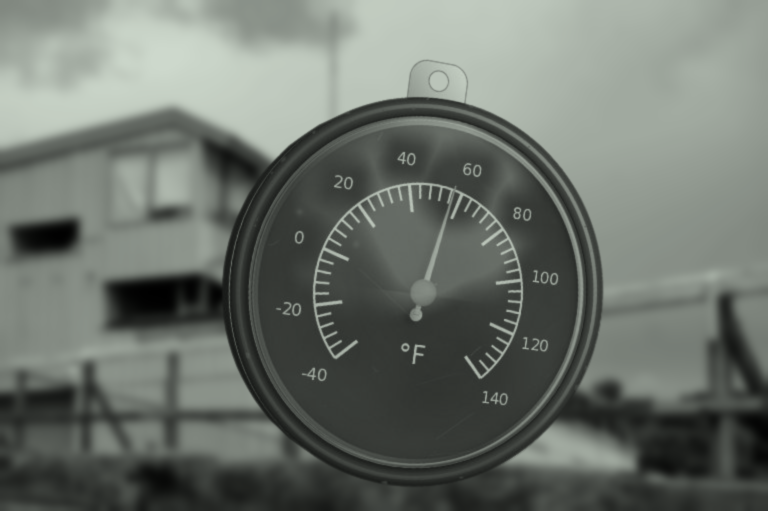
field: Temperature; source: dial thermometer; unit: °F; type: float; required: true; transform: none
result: 56 °F
